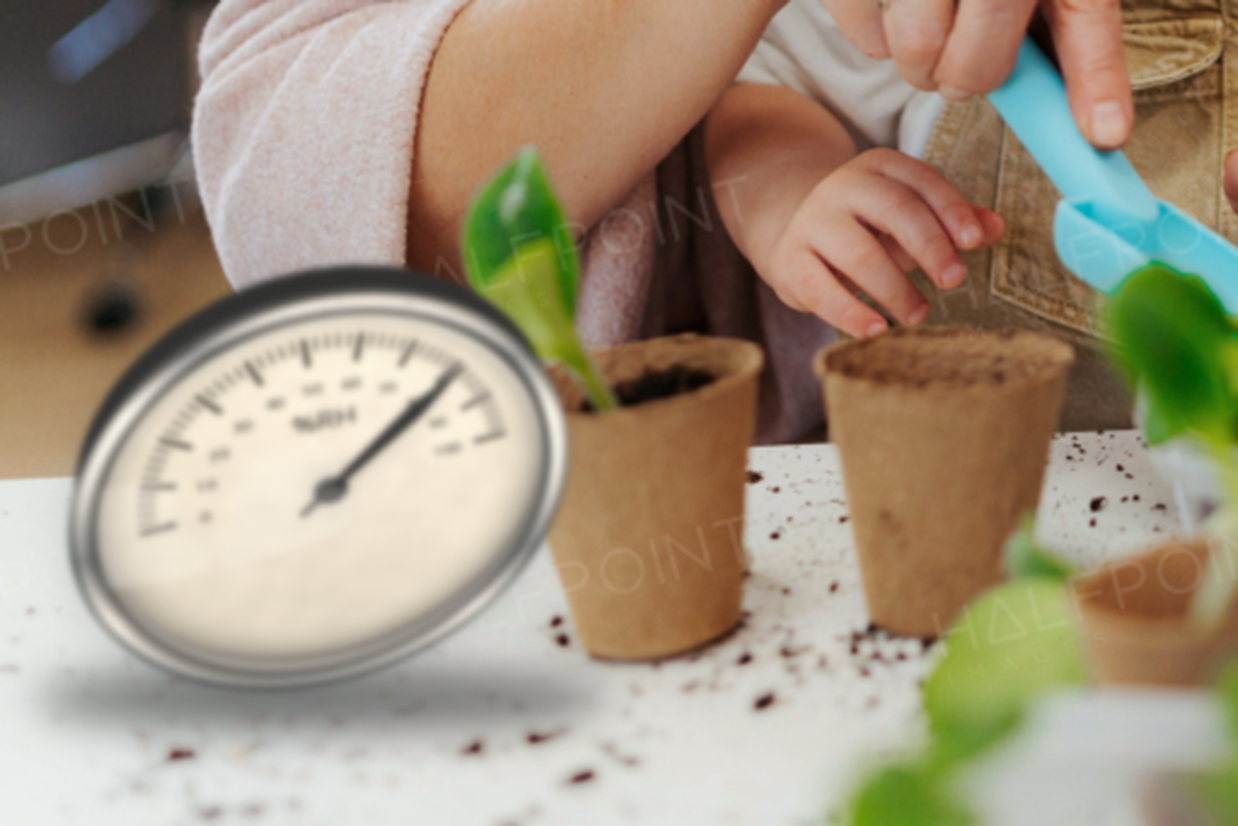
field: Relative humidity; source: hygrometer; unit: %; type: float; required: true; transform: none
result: 80 %
